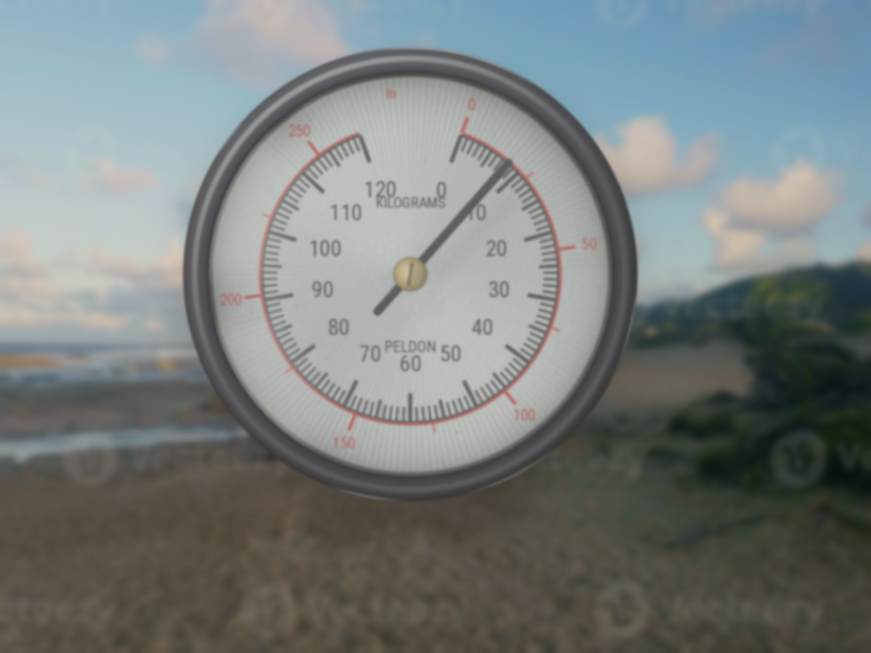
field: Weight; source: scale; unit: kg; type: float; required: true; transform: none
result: 8 kg
